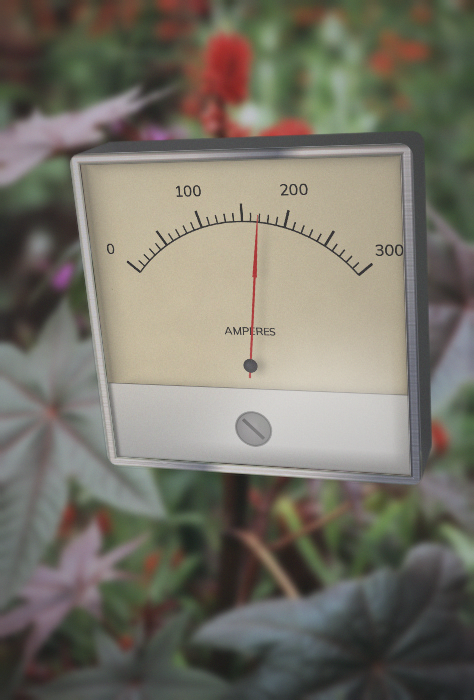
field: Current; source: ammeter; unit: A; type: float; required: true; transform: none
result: 170 A
